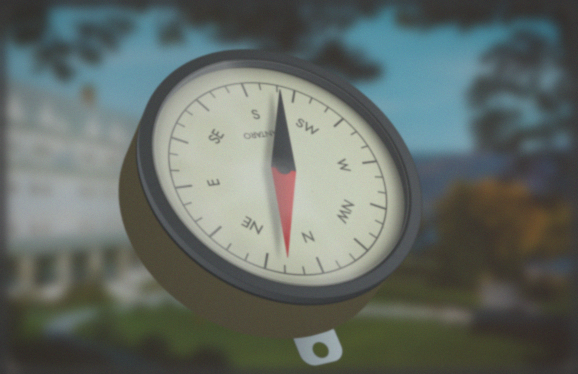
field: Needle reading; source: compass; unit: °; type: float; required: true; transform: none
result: 20 °
